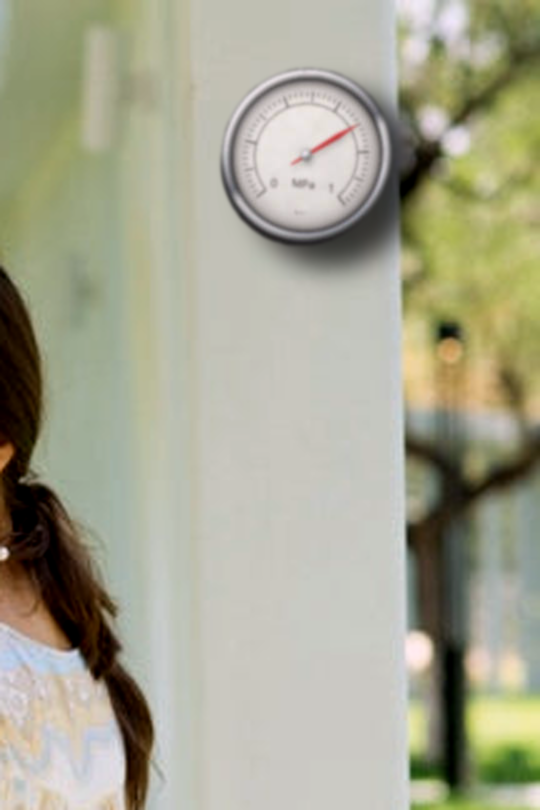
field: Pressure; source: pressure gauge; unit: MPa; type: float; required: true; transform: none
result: 0.7 MPa
